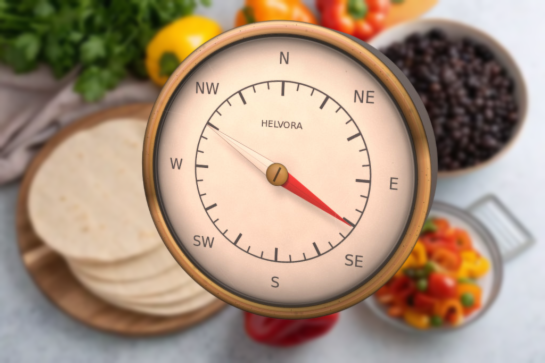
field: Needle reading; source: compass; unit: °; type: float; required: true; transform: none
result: 120 °
